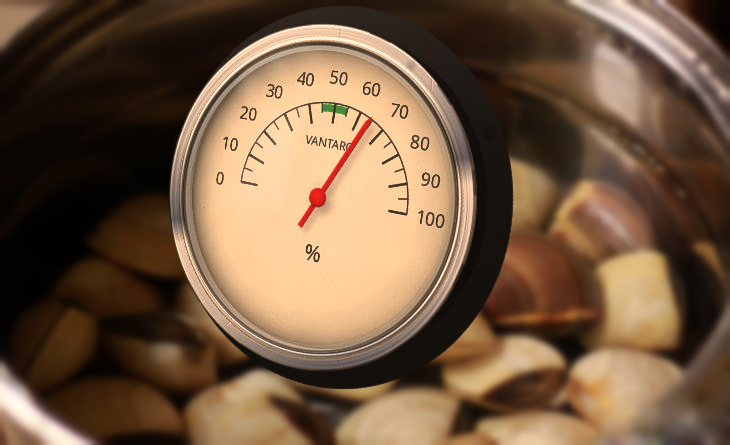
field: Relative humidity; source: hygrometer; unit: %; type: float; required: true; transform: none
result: 65 %
